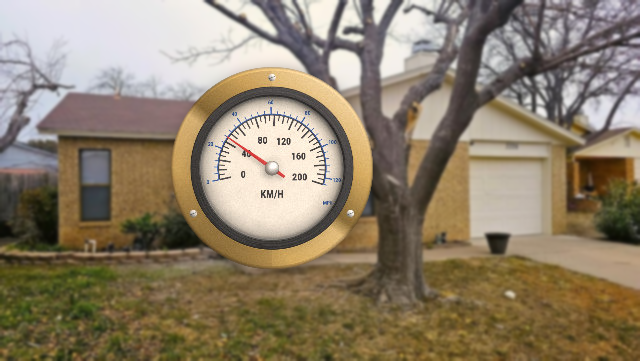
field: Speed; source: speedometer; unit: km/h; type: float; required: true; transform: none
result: 45 km/h
